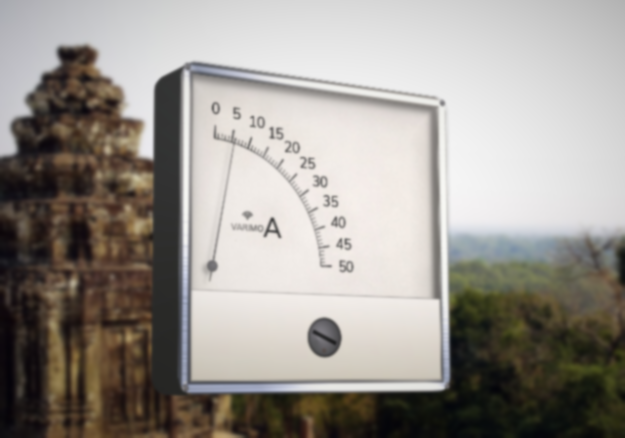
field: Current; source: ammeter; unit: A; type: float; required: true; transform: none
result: 5 A
